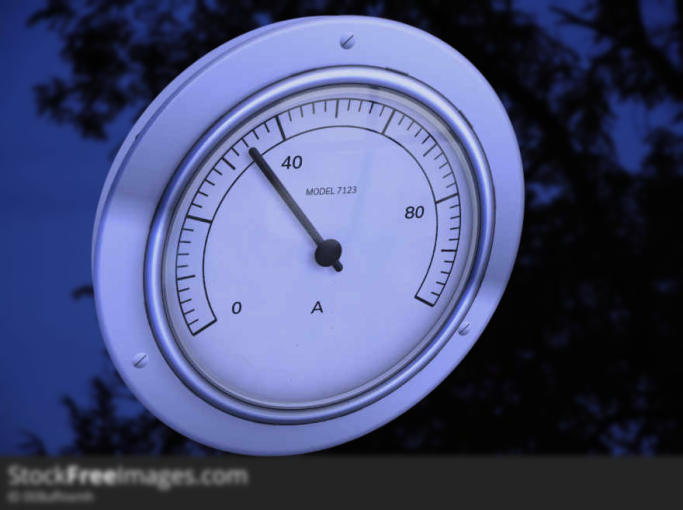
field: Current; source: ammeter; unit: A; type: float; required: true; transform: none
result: 34 A
